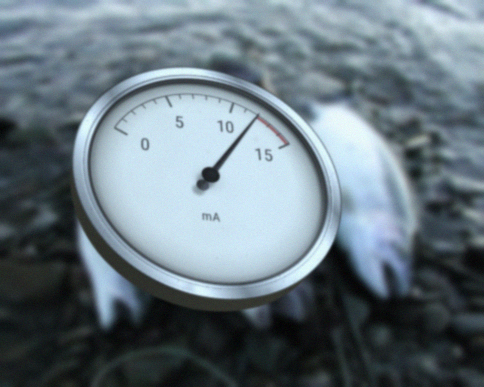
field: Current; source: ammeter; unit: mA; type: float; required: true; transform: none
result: 12 mA
